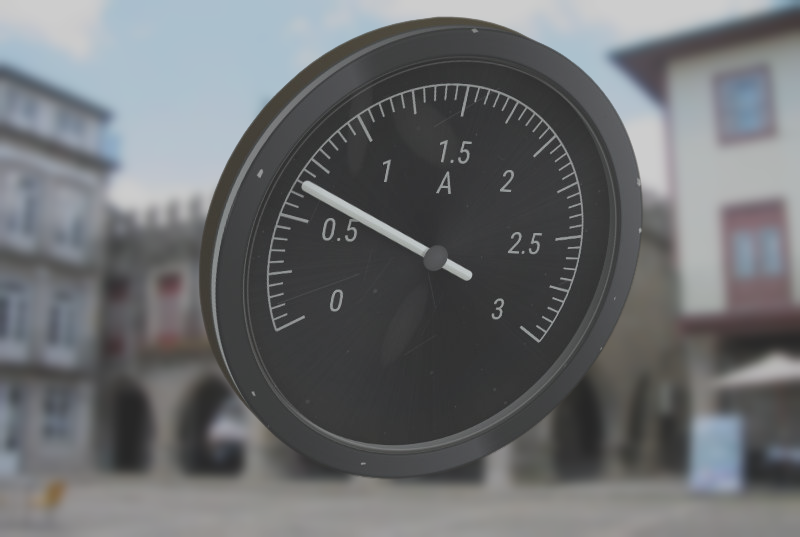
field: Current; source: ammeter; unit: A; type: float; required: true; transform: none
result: 0.65 A
